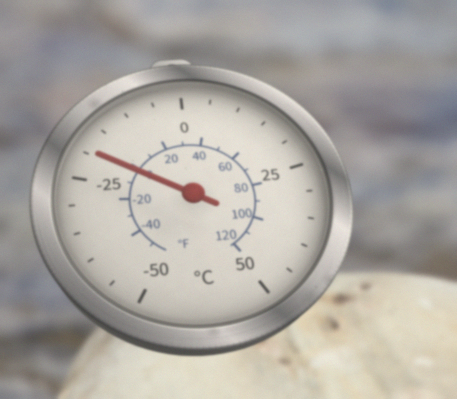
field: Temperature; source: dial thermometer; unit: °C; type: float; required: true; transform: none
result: -20 °C
